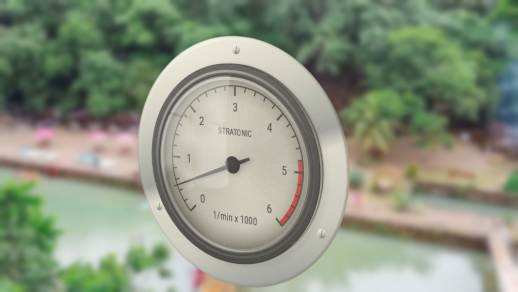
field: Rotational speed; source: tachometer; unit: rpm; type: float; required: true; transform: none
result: 500 rpm
